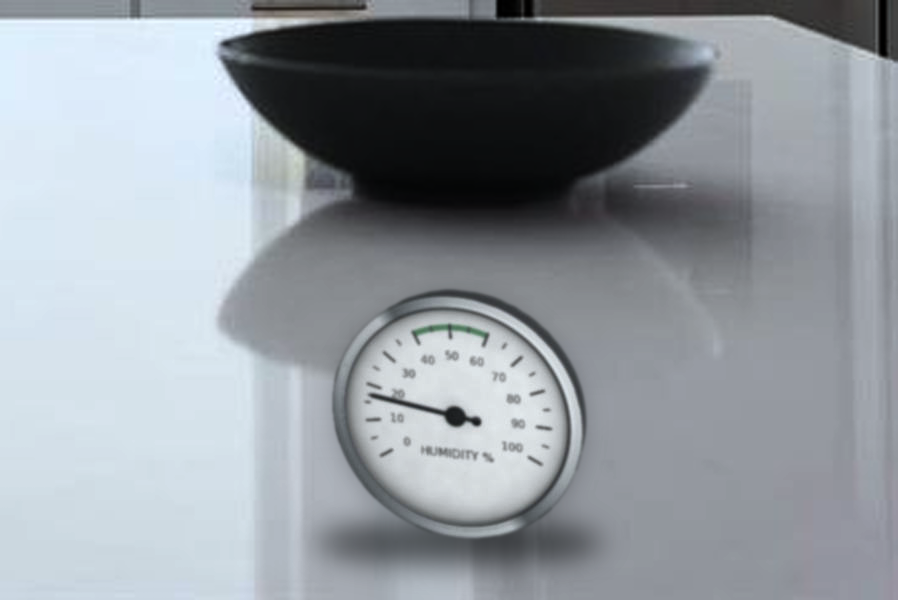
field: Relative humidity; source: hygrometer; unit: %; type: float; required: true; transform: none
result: 17.5 %
